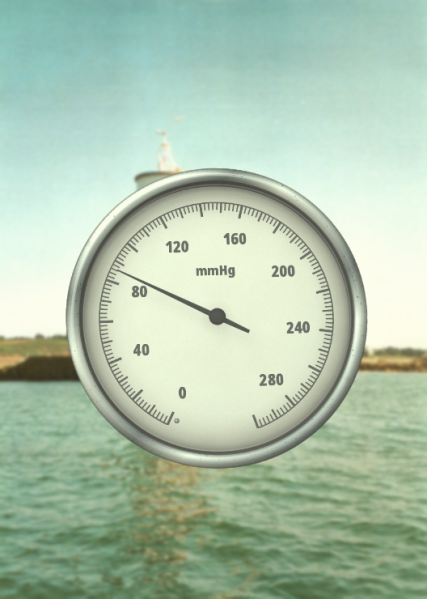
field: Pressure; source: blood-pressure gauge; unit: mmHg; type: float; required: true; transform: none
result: 86 mmHg
